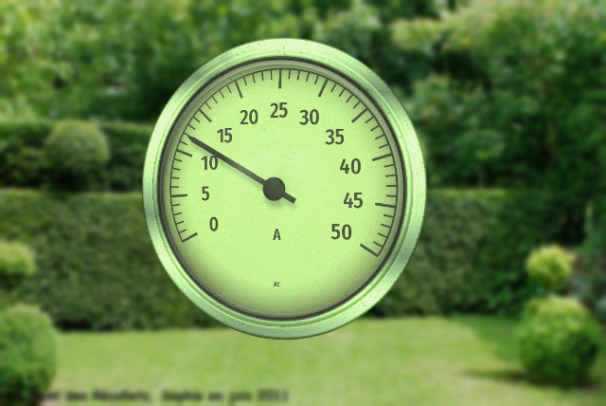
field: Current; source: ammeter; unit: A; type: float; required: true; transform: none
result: 12 A
